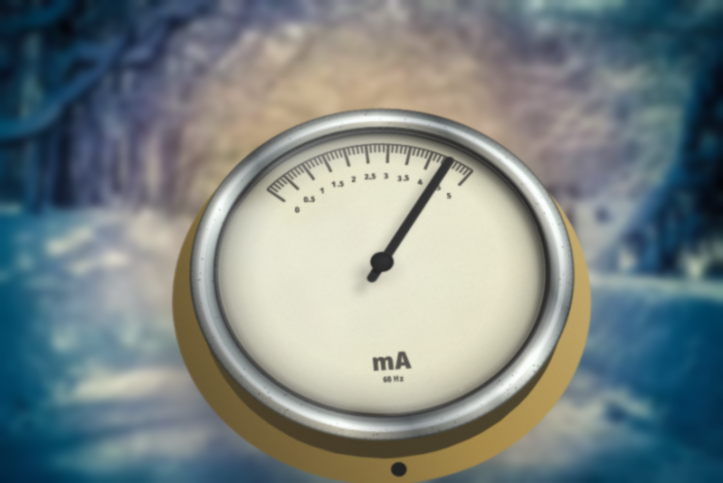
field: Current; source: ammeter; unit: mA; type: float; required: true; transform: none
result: 4.5 mA
